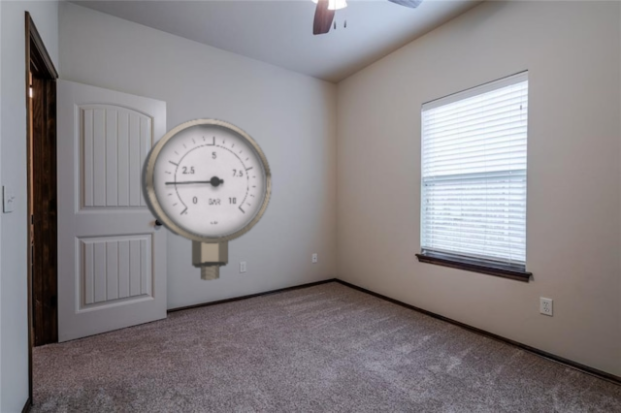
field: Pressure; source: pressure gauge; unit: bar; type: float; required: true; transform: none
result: 1.5 bar
